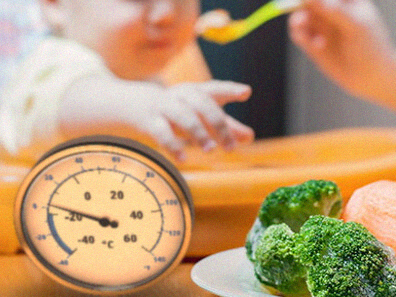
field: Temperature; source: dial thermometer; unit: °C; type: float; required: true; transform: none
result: -15 °C
